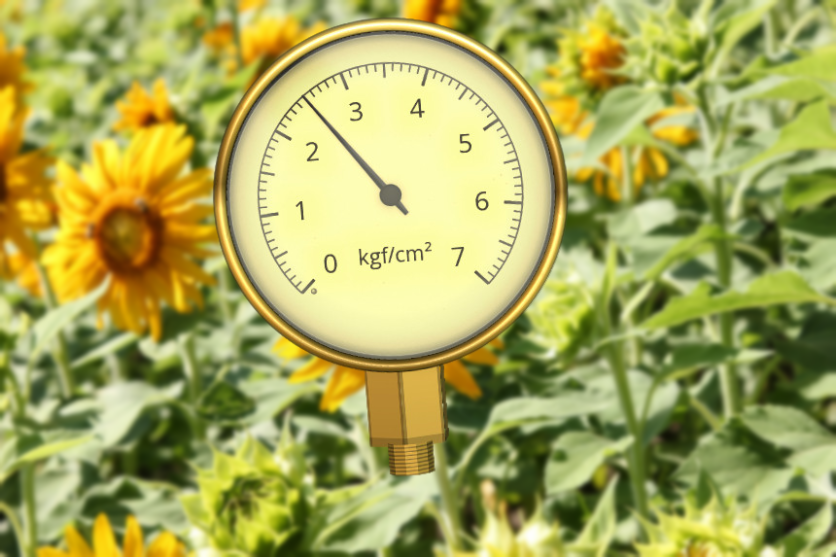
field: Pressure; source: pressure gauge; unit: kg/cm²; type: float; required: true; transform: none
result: 2.5 kg/cm²
